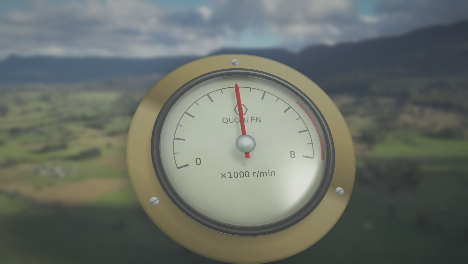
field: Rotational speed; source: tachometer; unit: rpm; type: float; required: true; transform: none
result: 4000 rpm
